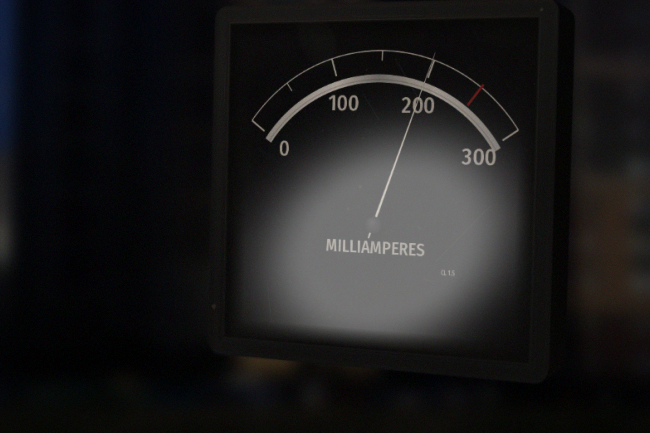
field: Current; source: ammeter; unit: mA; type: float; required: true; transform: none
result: 200 mA
